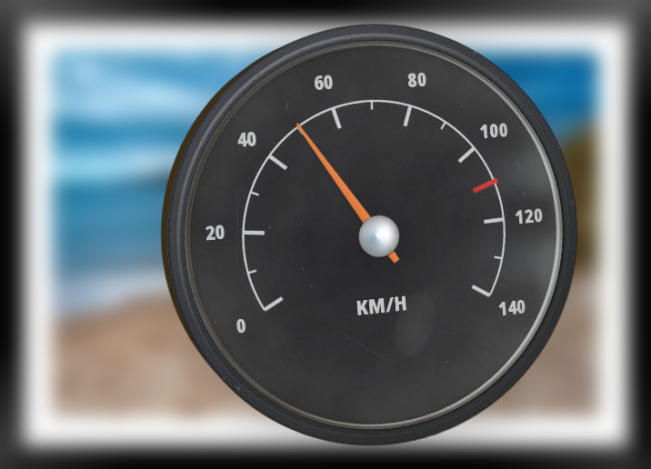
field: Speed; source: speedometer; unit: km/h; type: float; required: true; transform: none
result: 50 km/h
